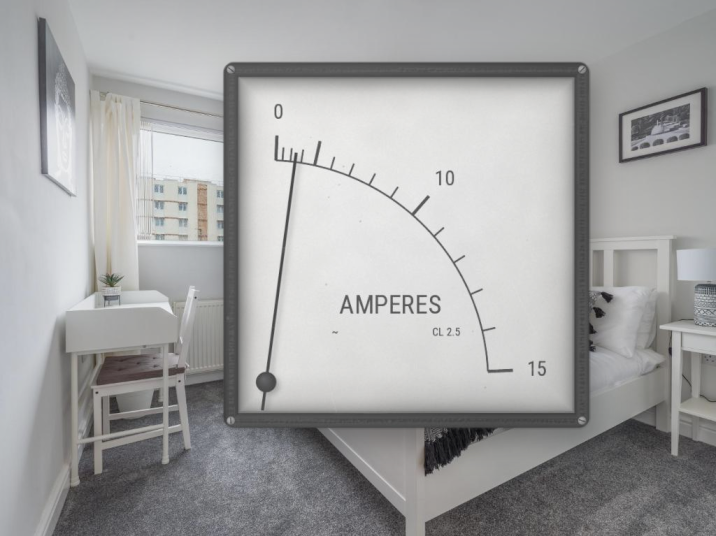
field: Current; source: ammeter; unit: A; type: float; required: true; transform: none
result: 3.5 A
